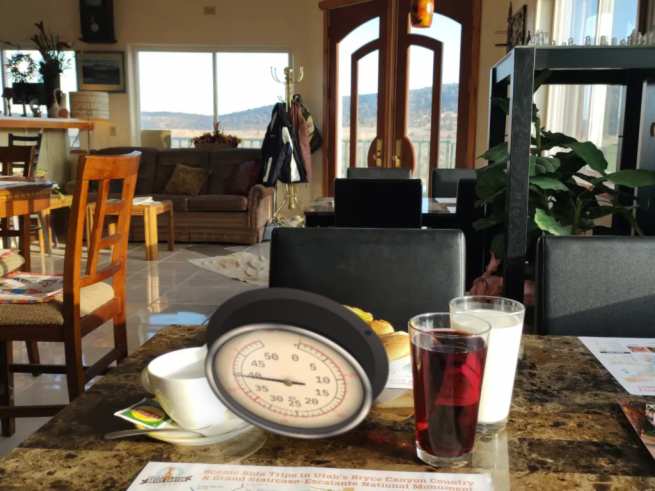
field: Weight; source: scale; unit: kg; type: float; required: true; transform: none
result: 40 kg
